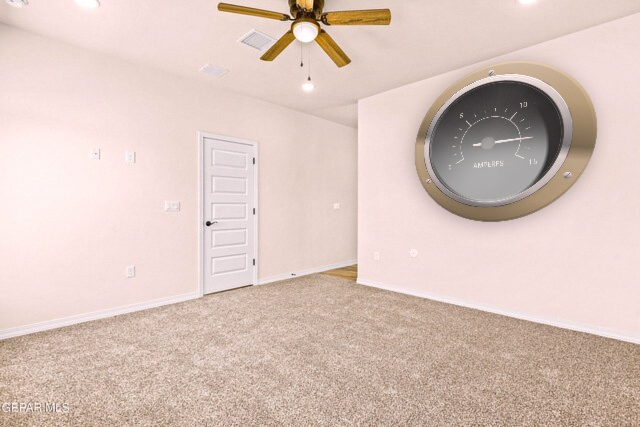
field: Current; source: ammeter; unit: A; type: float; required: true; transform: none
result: 13 A
